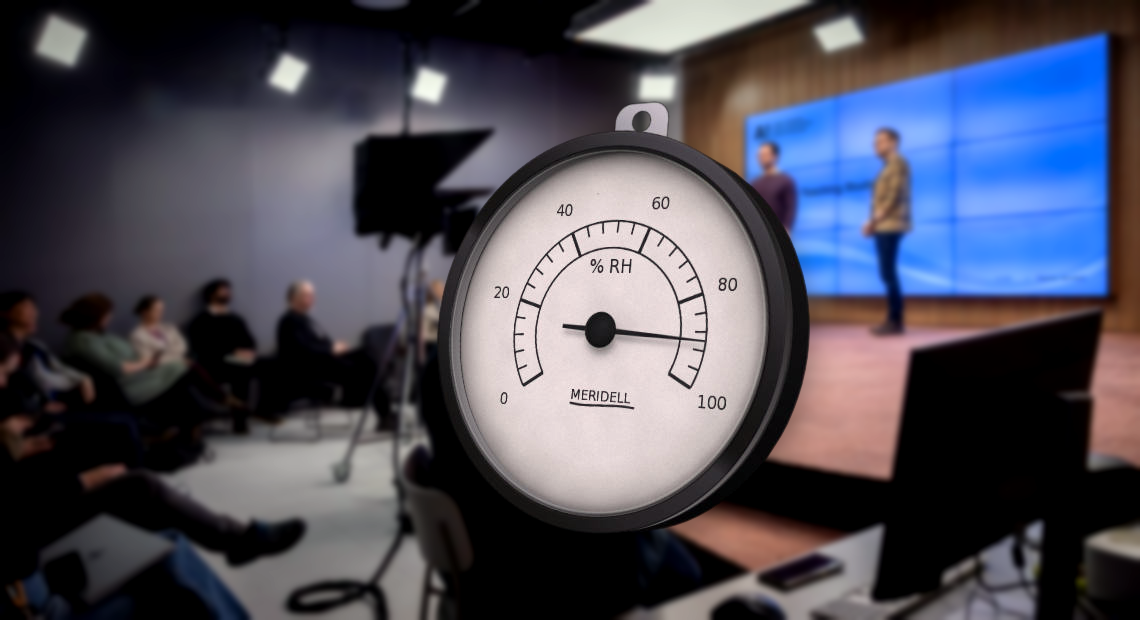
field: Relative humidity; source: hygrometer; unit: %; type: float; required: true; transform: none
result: 90 %
